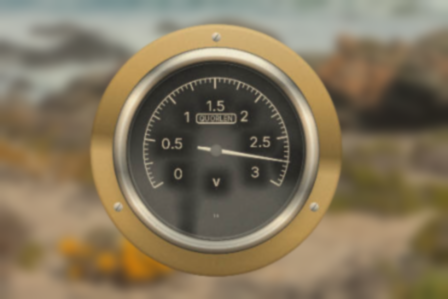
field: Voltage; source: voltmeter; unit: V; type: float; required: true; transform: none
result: 2.75 V
